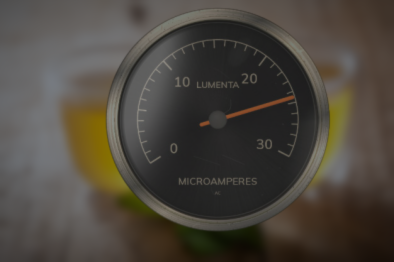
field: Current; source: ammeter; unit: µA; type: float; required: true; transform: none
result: 24.5 µA
